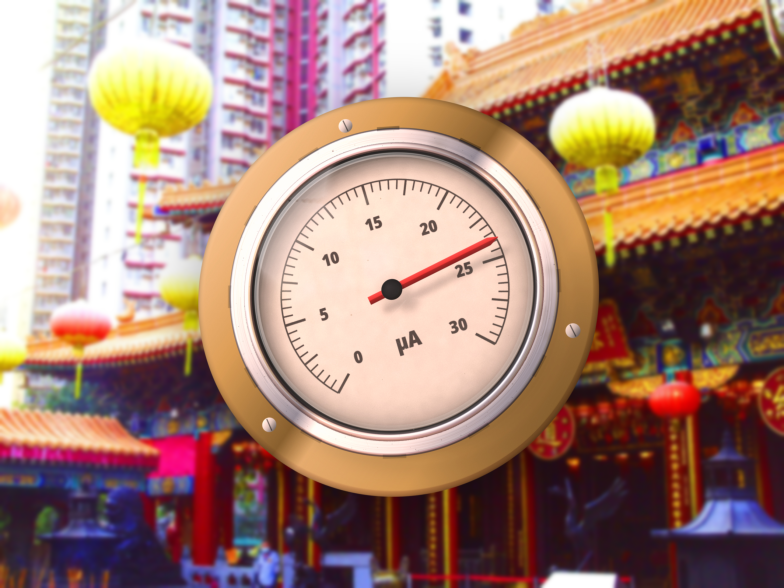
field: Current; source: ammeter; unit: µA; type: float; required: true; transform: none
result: 24 µA
